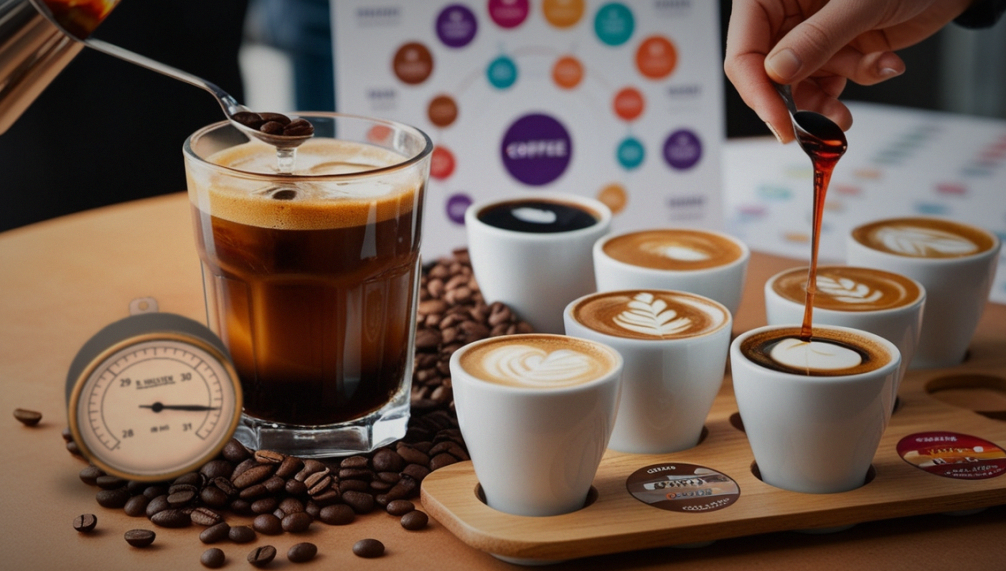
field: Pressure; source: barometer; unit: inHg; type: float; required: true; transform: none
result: 30.6 inHg
